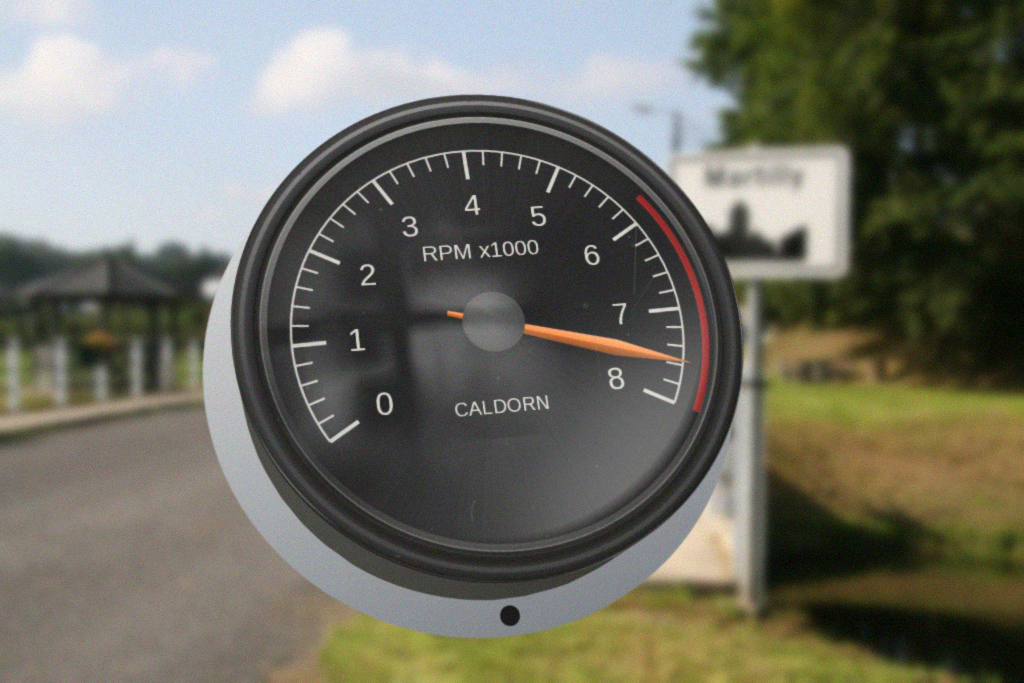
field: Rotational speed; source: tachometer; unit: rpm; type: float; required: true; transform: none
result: 7600 rpm
